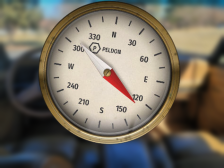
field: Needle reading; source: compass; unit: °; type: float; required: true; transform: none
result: 127.5 °
